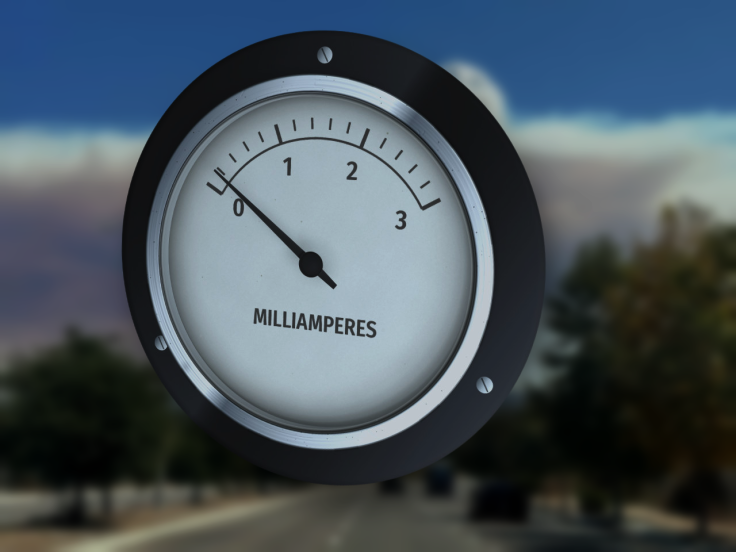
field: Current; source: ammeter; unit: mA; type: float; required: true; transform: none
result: 0.2 mA
